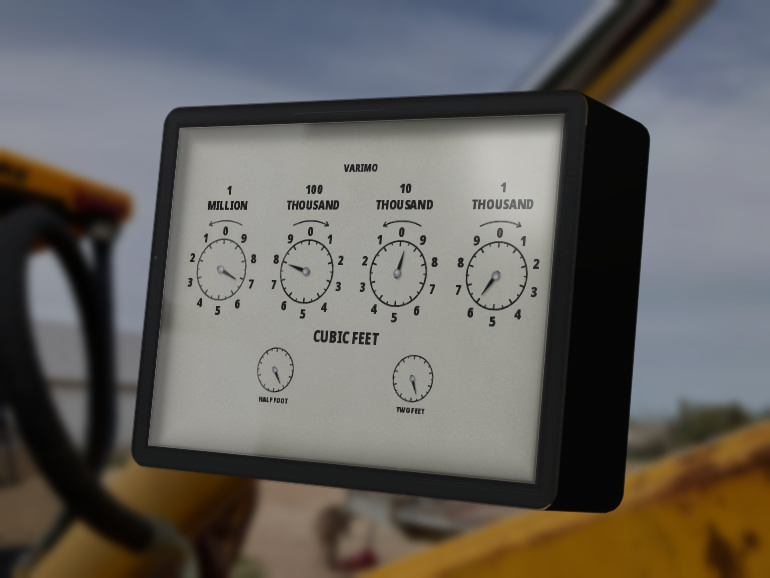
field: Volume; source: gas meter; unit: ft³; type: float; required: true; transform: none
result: 679600 ft³
